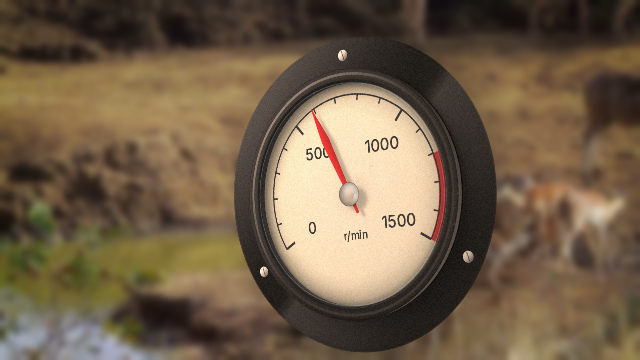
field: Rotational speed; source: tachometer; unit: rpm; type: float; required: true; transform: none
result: 600 rpm
